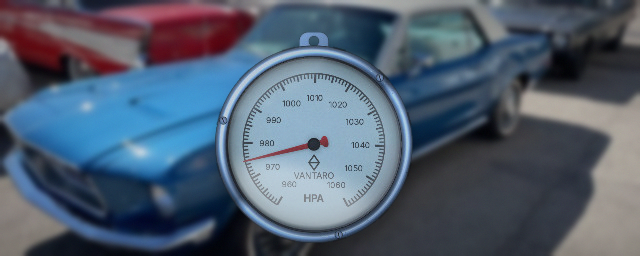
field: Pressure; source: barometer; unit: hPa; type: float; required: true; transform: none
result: 975 hPa
